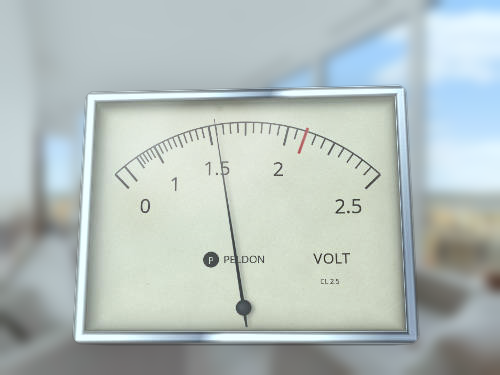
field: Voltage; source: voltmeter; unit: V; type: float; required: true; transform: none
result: 1.55 V
